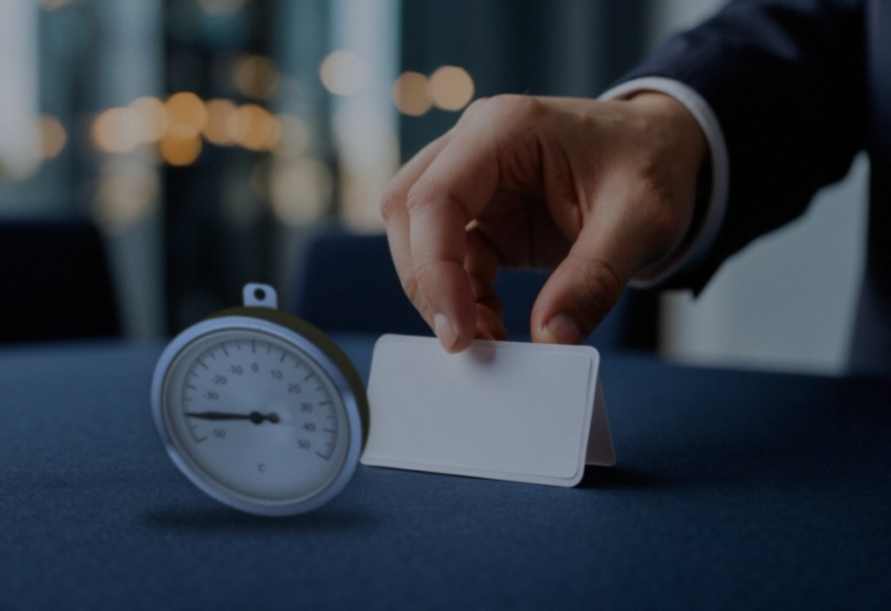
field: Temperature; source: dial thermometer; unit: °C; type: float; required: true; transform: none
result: -40 °C
